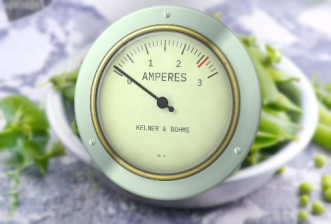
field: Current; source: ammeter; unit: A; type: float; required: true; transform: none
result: 0.1 A
